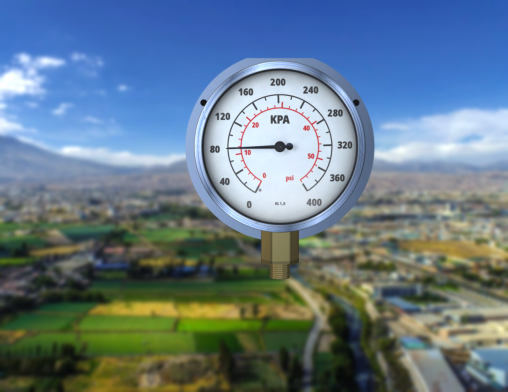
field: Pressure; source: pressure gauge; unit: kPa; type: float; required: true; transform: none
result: 80 kPa
